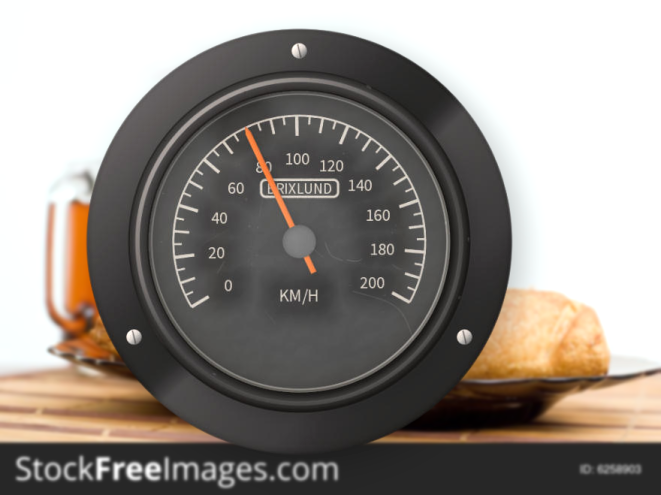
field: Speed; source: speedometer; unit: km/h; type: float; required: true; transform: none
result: 80 km/h
